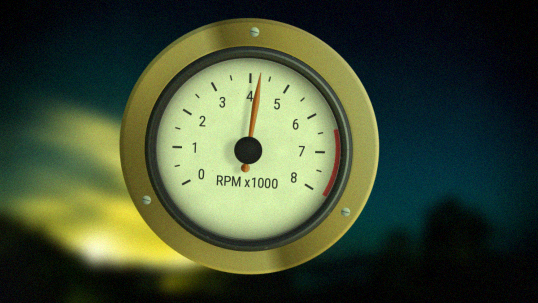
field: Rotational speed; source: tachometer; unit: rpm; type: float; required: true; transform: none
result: 4250 rpm
